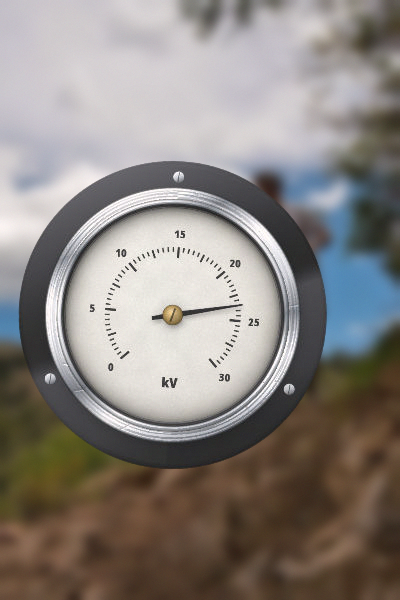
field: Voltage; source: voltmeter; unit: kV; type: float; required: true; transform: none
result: 23.5 kV
